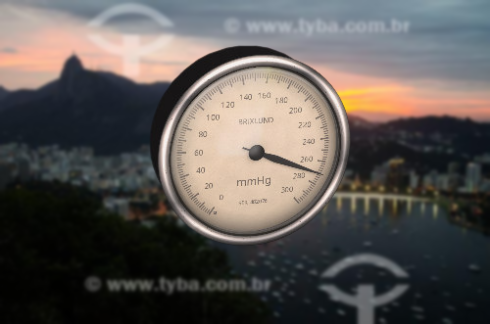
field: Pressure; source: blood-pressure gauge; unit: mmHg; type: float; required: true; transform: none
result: 270 mmHg
